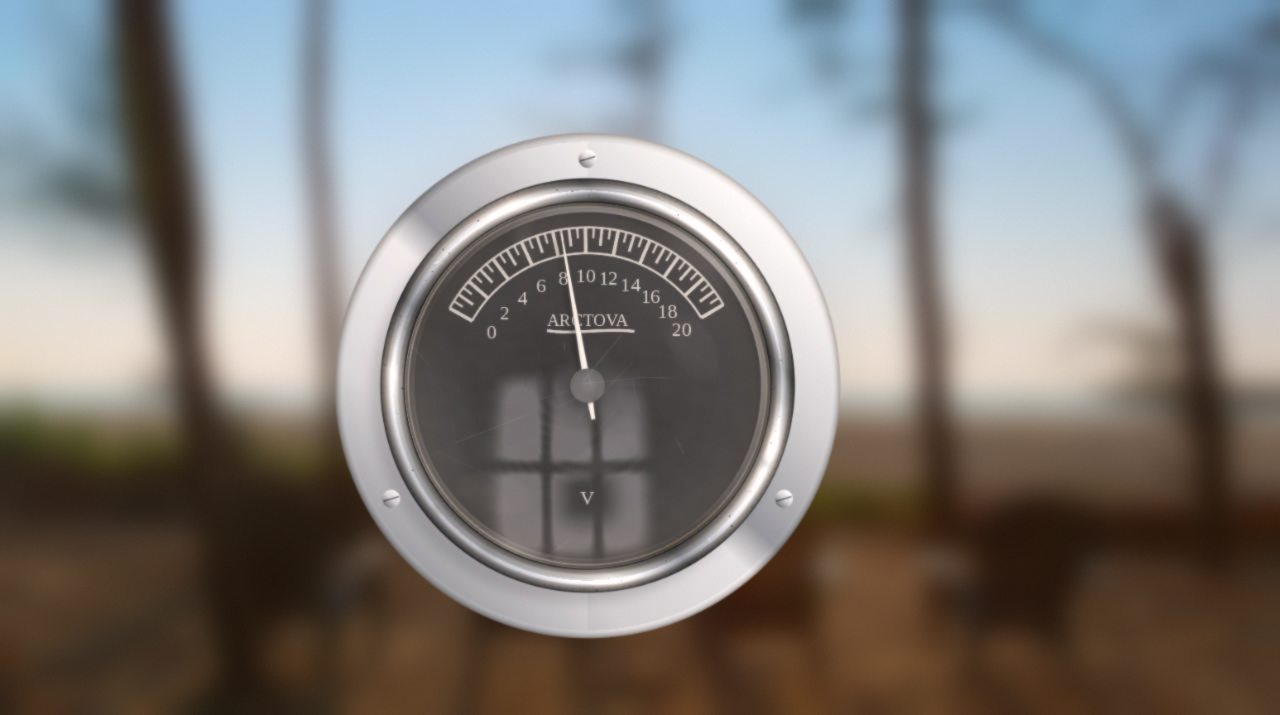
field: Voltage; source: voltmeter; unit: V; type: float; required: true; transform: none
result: 8.5 V
